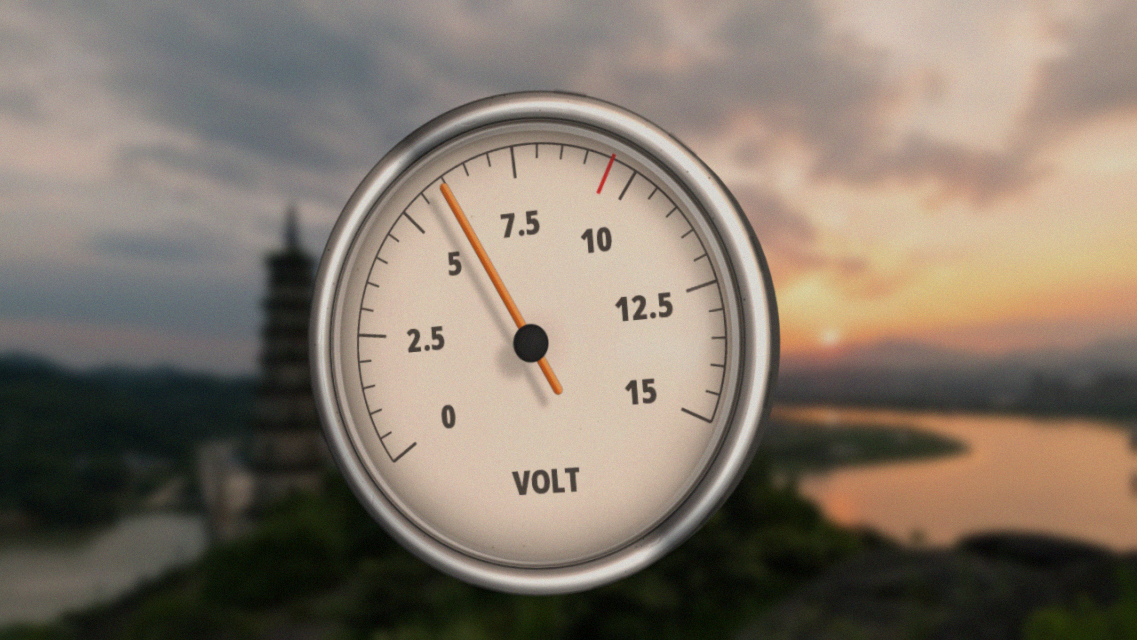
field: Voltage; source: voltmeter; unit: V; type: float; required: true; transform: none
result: 6 V
